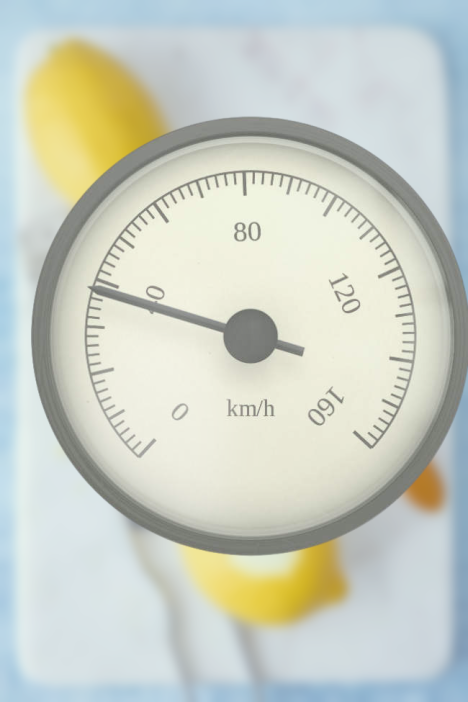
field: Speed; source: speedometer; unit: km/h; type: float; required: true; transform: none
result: 38 km/h
